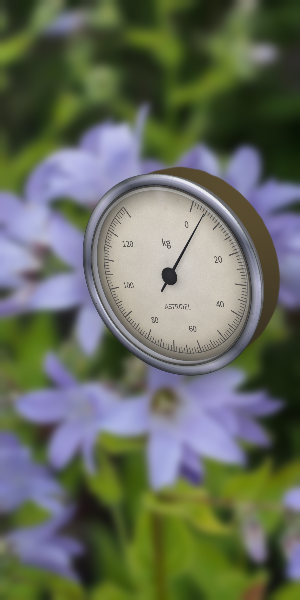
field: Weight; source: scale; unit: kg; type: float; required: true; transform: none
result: 5 kg
